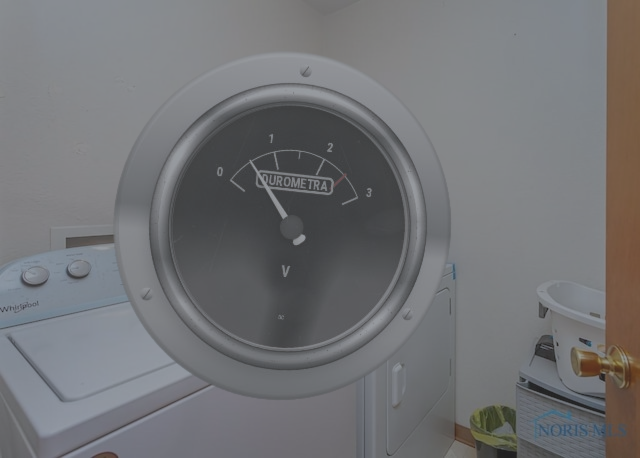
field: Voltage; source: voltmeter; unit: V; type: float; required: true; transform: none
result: 0.5 V
